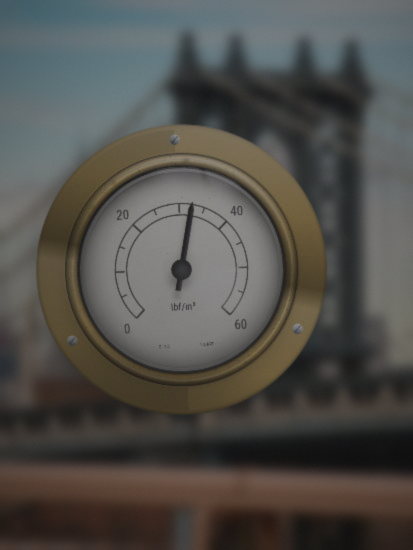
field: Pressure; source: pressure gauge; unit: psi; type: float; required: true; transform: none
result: 32.5 psi
